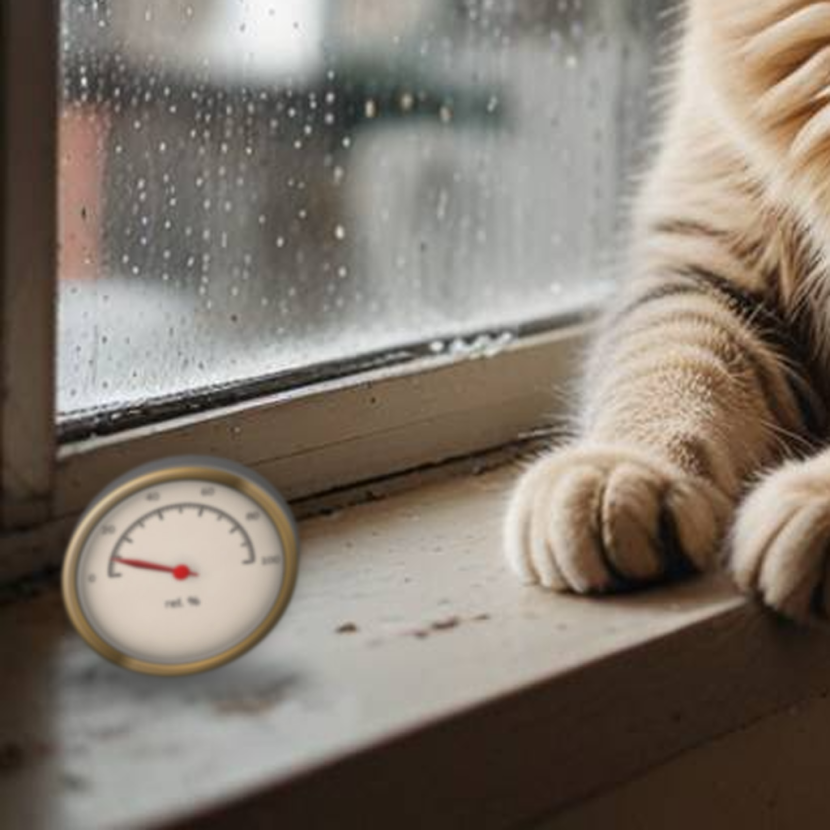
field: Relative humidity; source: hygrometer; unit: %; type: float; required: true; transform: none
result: 10 %
